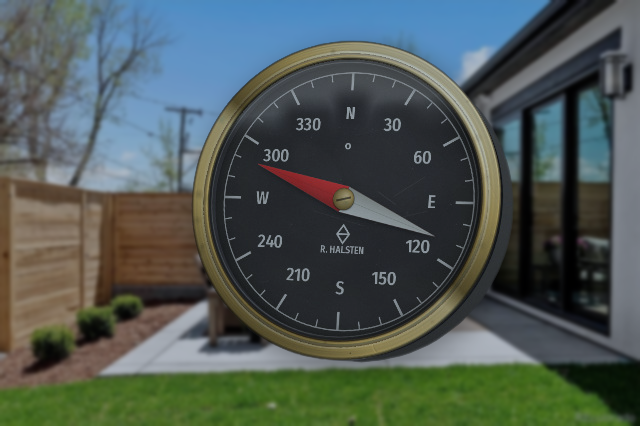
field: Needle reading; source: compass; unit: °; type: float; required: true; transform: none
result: 290 °
